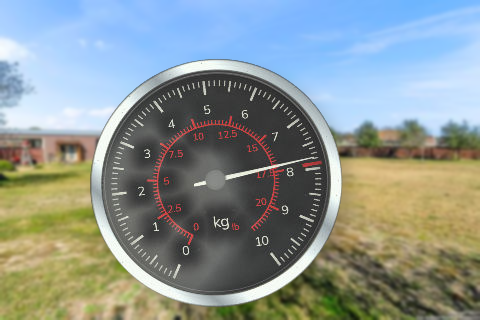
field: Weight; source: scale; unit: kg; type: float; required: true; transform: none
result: 7.8 kg
